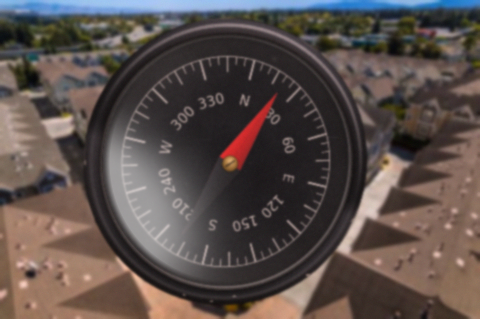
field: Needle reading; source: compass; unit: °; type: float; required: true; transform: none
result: 20 °
